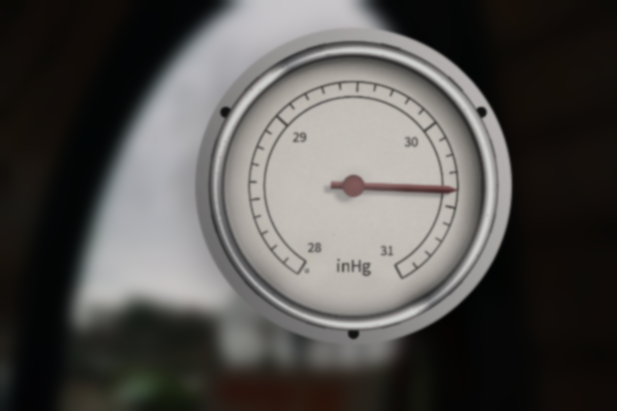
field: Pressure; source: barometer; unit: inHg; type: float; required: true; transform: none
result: 30.4 inHg
